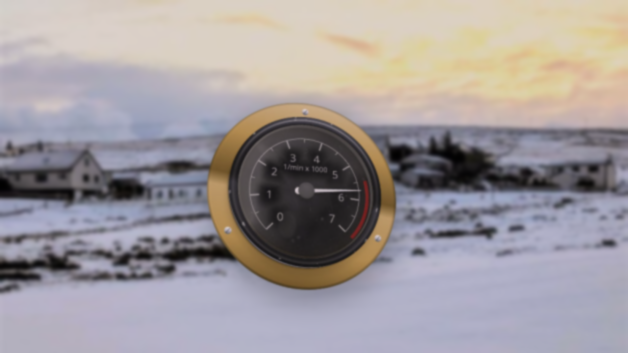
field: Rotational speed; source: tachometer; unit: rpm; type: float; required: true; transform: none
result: 5750 rpm
